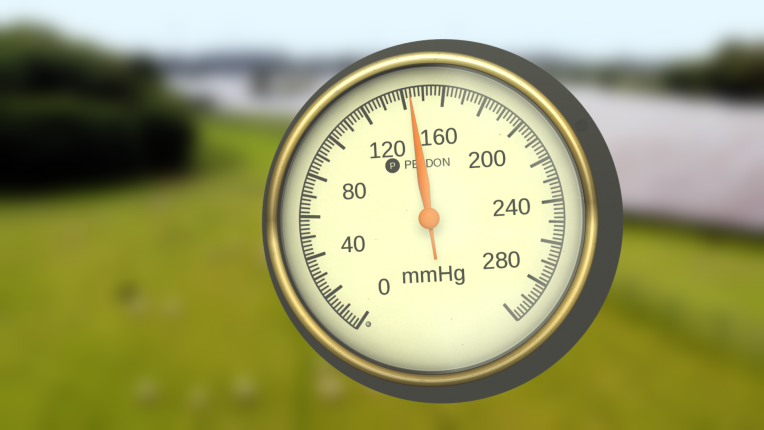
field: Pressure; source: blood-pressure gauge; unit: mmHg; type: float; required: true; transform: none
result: 144 mmHg
